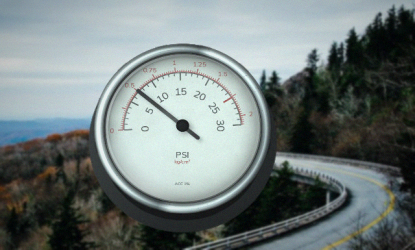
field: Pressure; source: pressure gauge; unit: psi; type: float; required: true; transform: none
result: 7 psi
